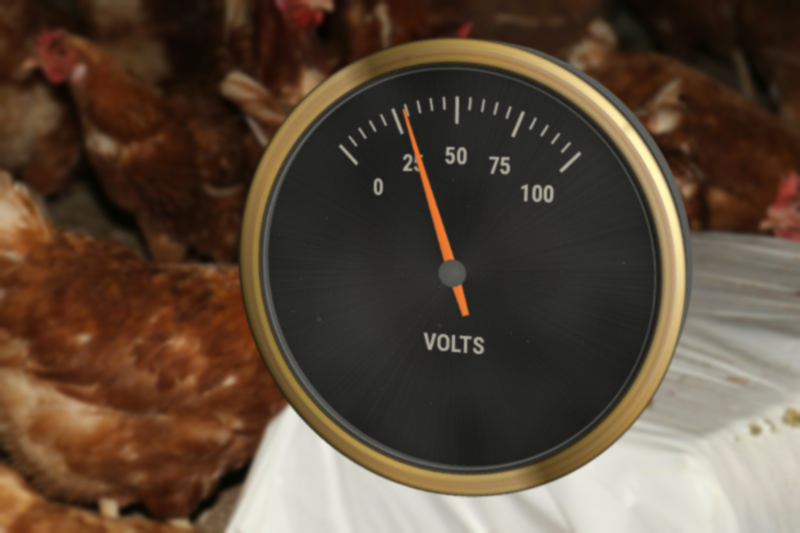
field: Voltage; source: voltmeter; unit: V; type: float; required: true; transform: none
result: 30 V
